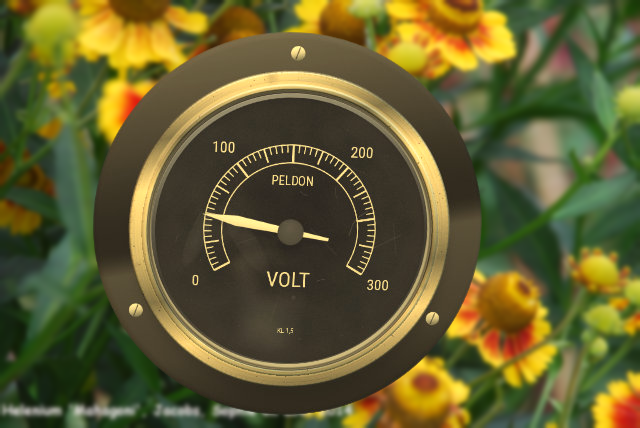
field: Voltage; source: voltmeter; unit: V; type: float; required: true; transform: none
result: 50 V
